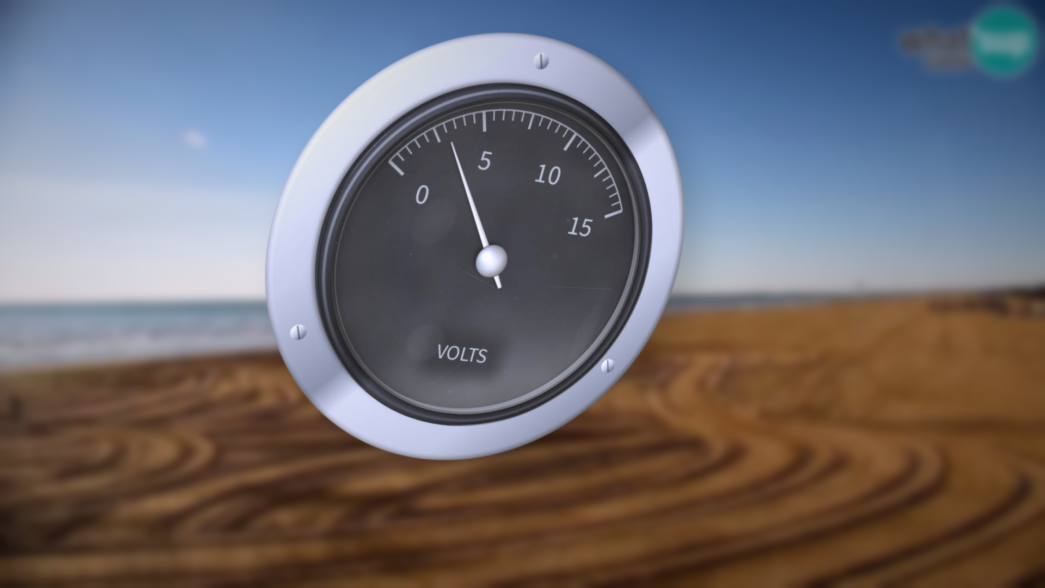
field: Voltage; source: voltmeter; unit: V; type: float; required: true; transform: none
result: 3 V
